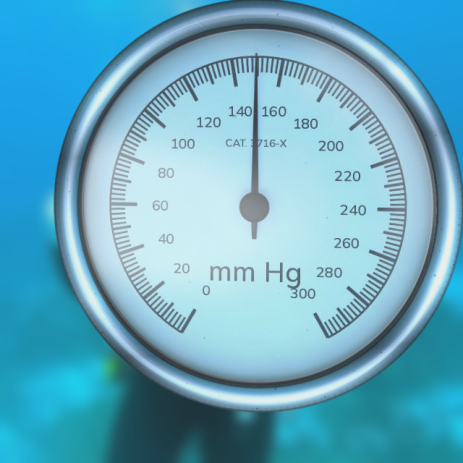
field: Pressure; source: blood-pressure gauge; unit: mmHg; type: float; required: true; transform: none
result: 150 mmHg
